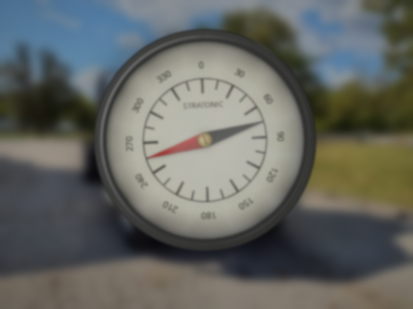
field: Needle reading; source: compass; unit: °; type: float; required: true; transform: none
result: 255 °
